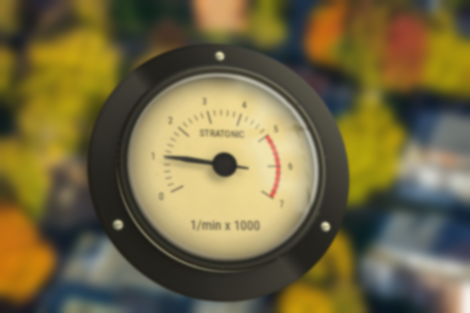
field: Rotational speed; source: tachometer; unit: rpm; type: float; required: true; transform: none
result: 1000 rpm
